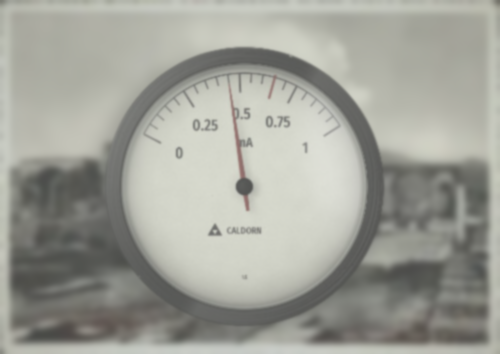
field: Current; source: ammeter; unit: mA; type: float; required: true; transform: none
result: 0.45 mA
